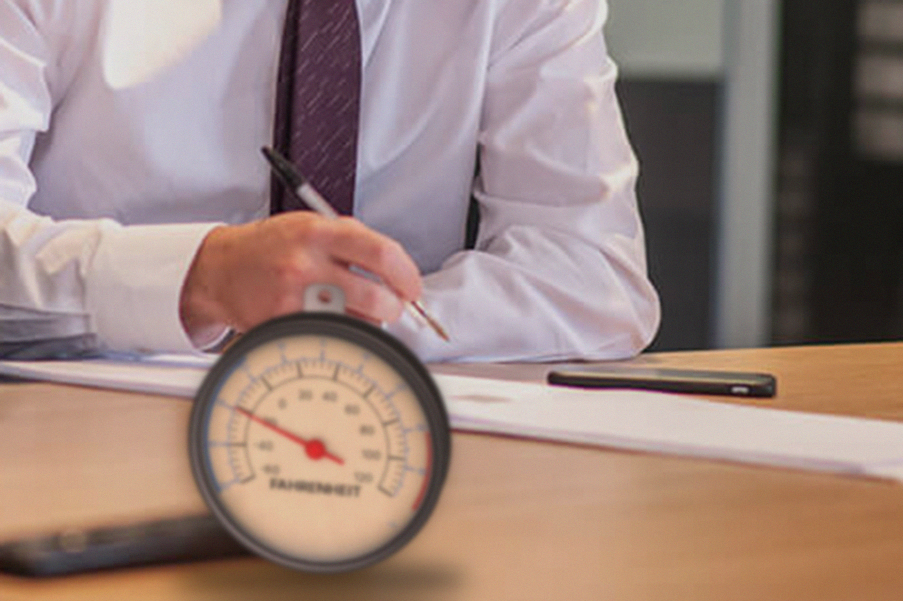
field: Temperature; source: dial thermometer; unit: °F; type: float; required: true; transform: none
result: -20 °F
